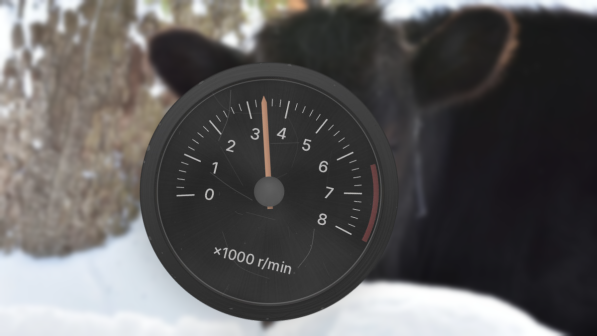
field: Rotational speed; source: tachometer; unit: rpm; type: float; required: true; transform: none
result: 3400 rpm
